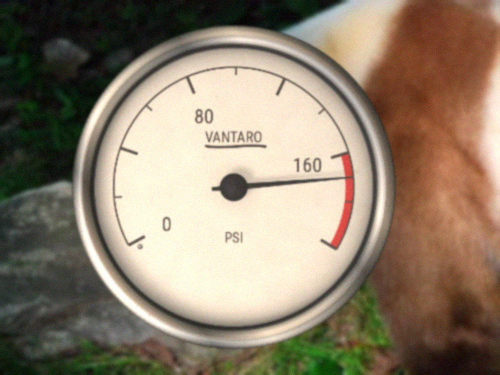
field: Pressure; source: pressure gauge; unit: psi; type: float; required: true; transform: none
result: 170 psi
